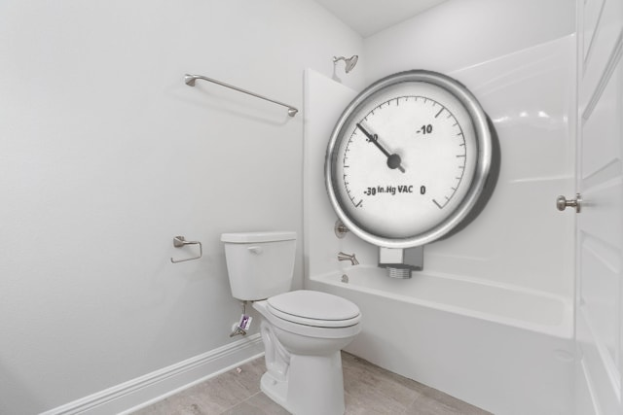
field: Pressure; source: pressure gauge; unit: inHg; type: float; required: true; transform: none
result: -20 inHg
